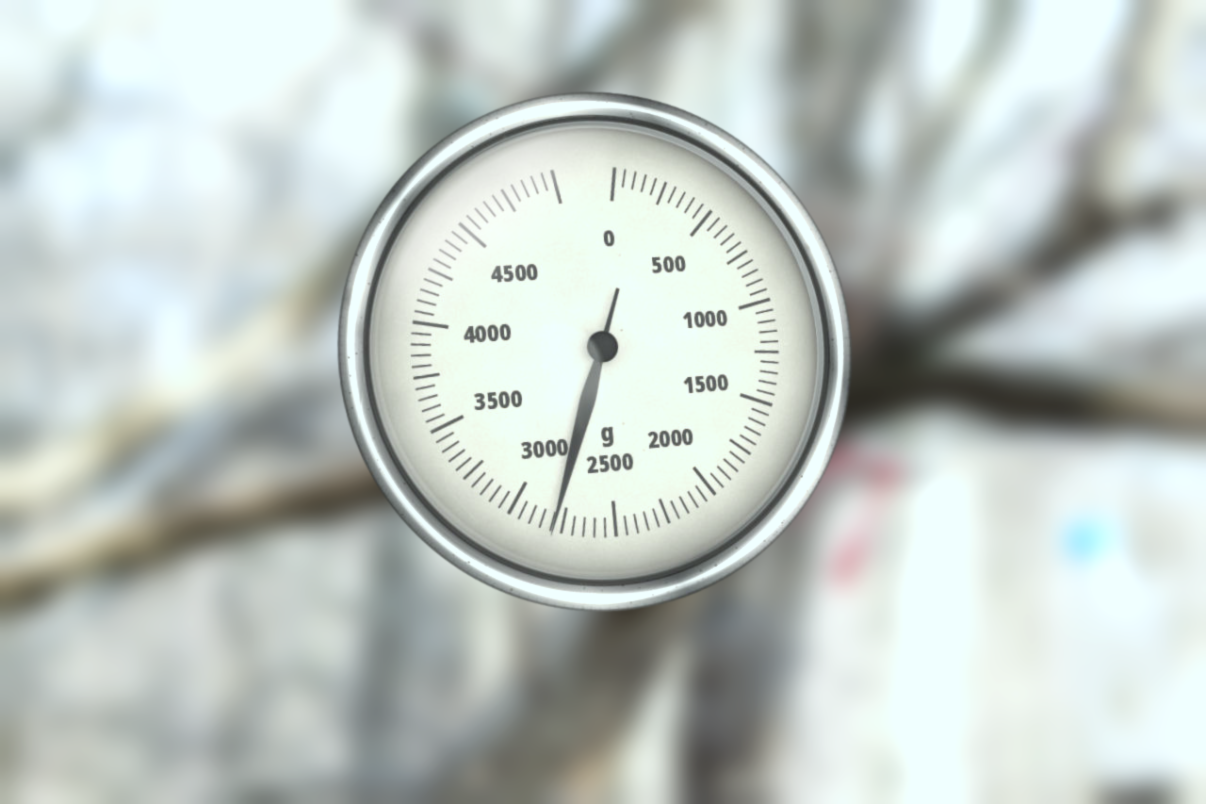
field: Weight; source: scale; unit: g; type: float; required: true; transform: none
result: 2800 g
